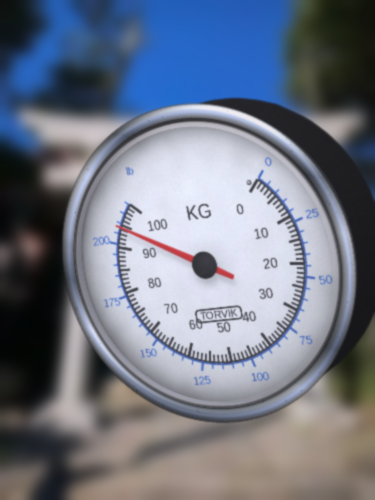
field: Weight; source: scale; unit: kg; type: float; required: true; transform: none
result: 95 kg
